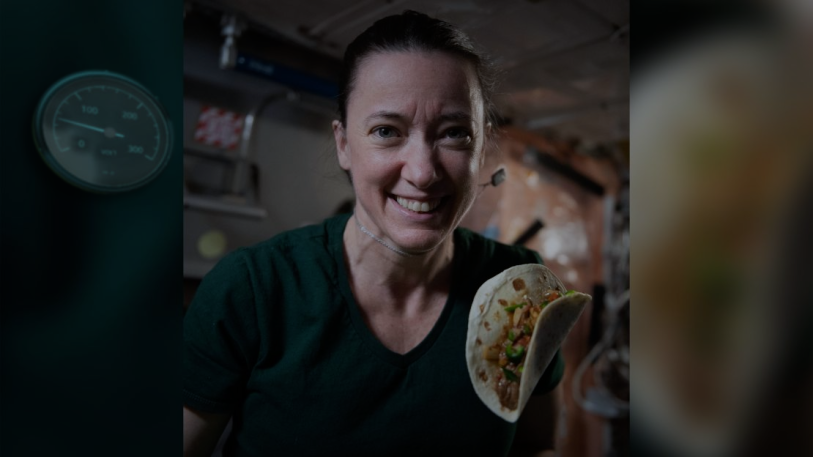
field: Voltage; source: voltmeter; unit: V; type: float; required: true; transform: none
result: 50 V
